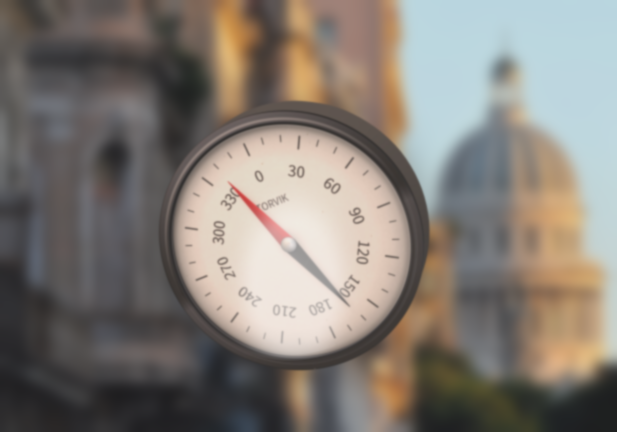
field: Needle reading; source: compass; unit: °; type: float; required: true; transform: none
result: 340 °
